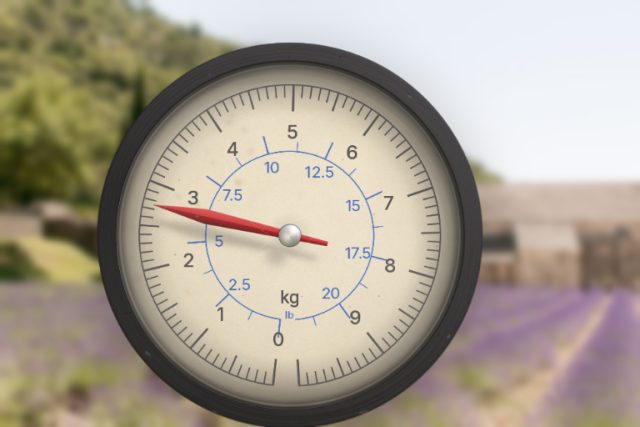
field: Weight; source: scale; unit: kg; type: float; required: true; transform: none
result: 2.75 kg
